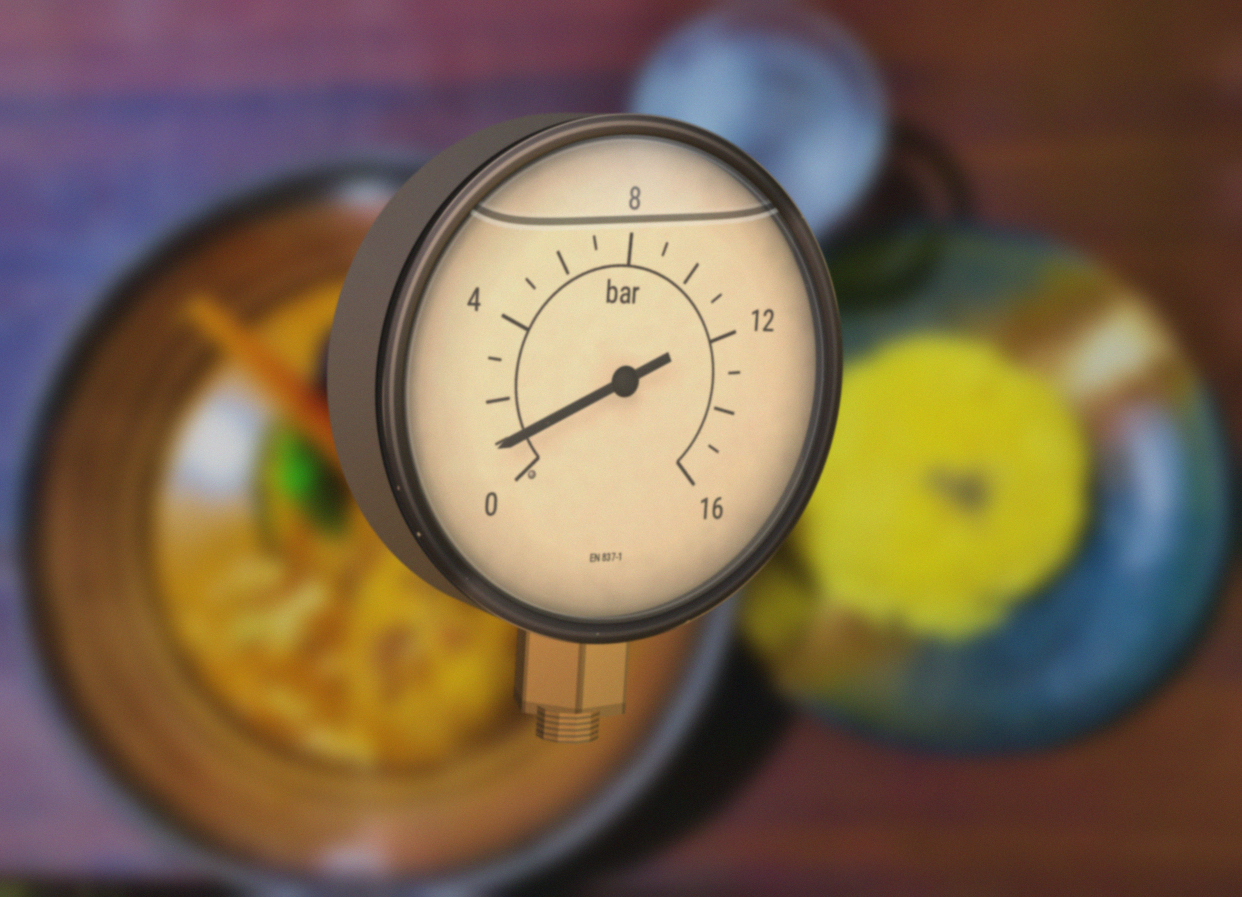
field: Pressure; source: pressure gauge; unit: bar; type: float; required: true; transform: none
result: 1 bar
